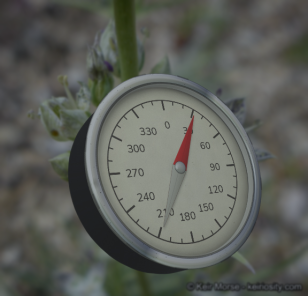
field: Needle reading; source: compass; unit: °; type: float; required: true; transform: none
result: 30 °
